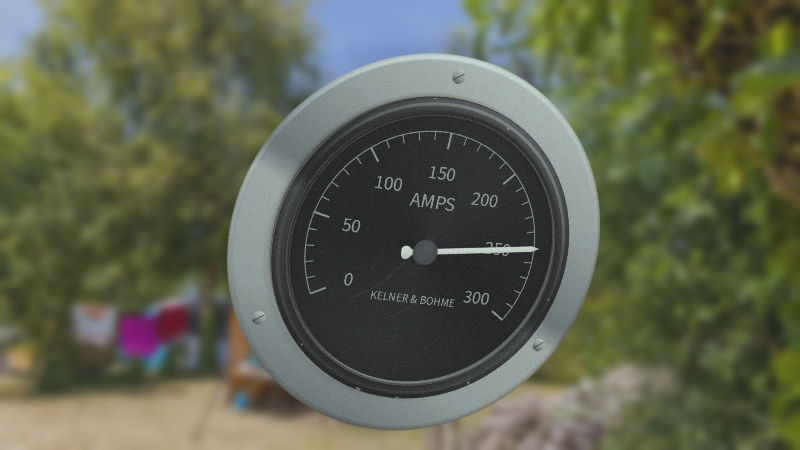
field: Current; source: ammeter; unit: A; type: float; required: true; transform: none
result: 250 A
